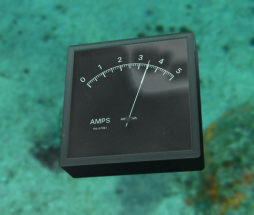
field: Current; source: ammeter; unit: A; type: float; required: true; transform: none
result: 3.5 A
